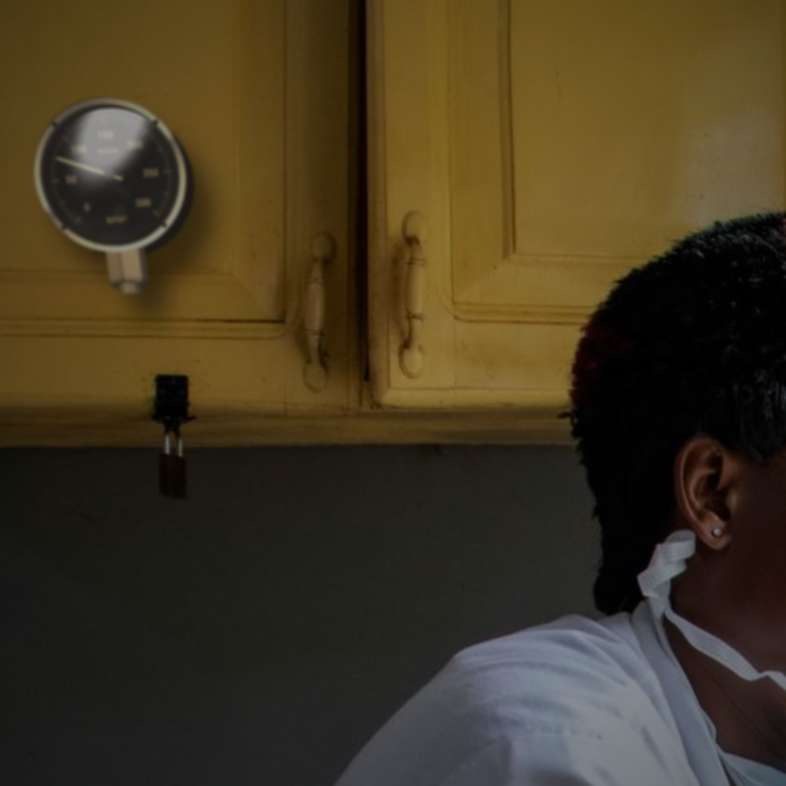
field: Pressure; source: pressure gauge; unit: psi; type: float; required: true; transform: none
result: 75 psi
